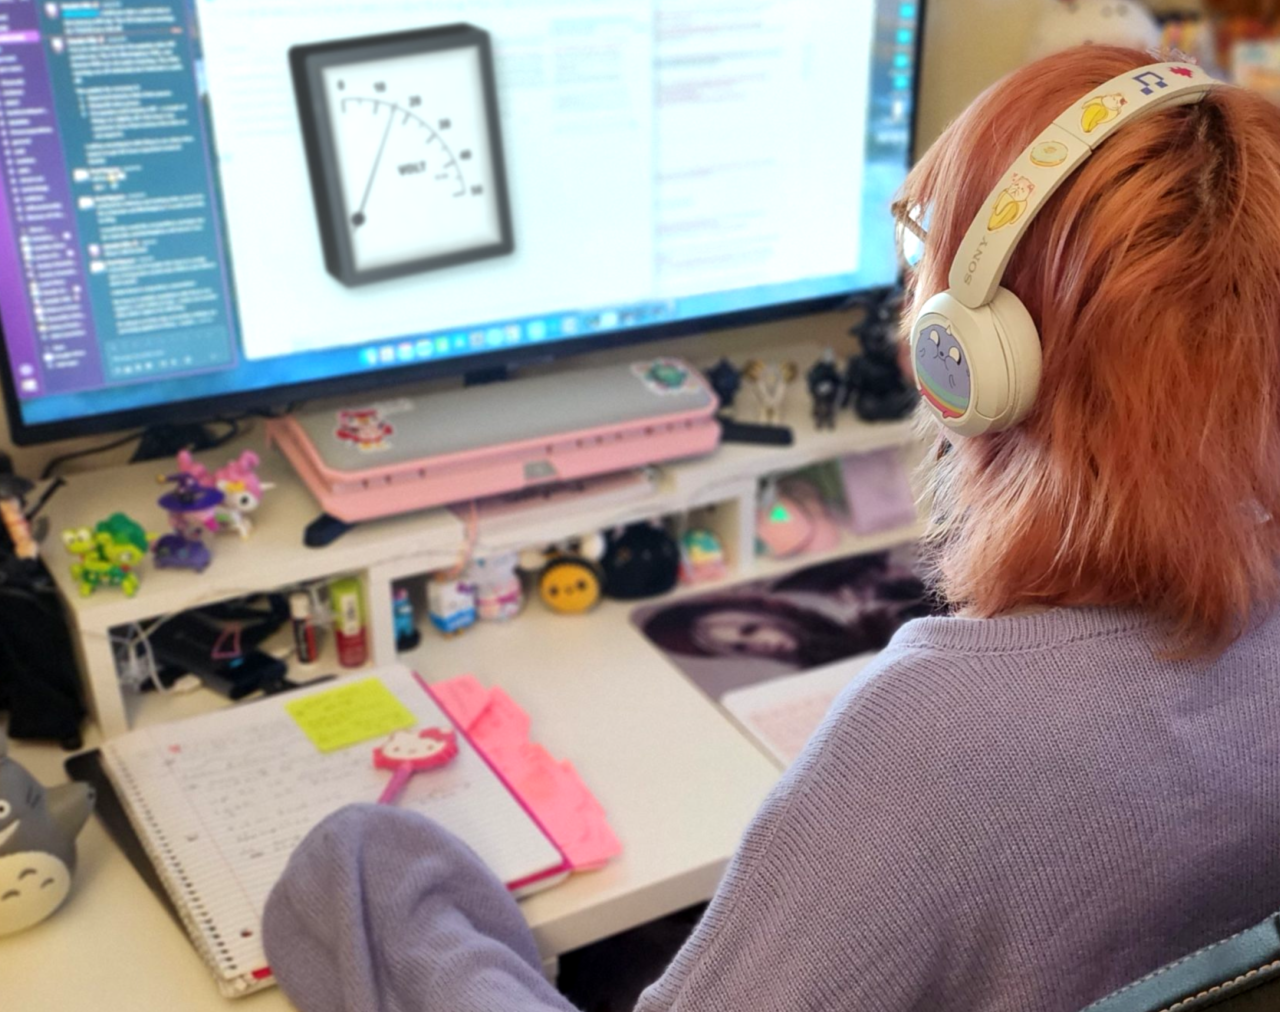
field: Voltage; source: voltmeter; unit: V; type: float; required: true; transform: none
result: 15 V
